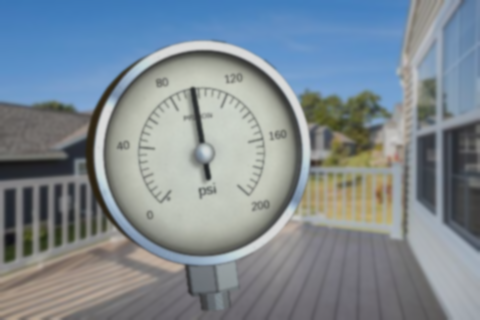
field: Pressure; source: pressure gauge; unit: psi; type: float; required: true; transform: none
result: 95 psi
